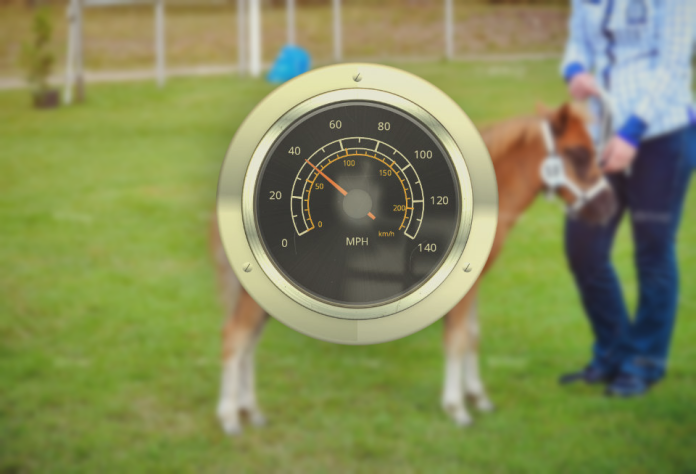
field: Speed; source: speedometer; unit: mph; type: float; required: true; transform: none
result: 40 mph
